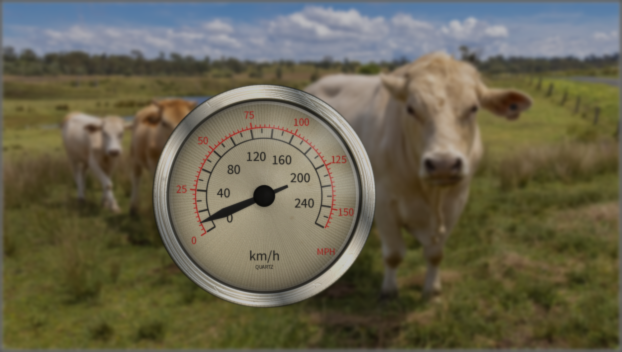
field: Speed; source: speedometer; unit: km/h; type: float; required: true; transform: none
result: 10 km/h
